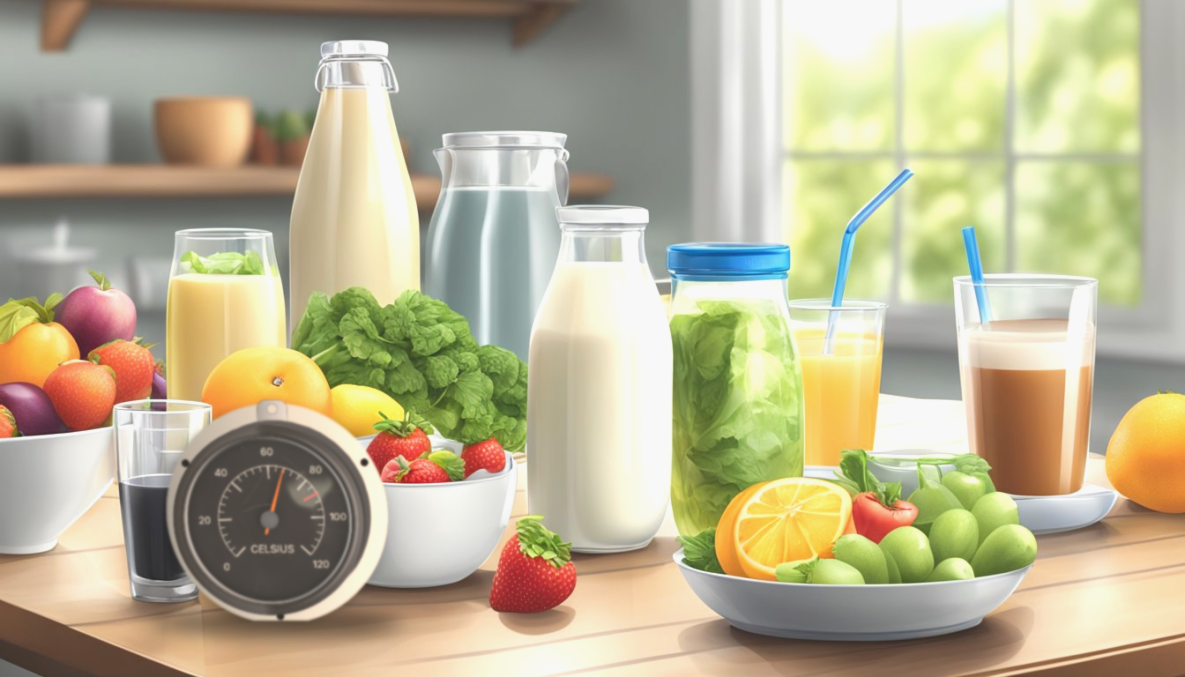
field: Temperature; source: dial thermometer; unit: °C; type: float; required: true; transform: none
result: 68 °C
